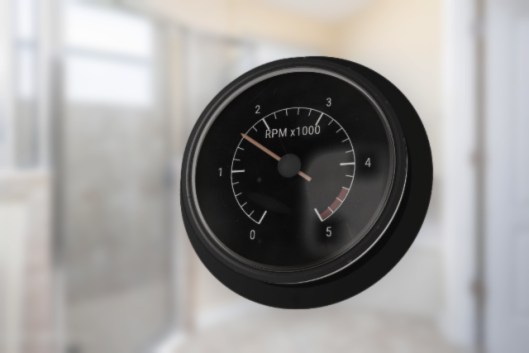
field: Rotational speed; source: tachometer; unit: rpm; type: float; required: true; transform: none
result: 1600 rpm
